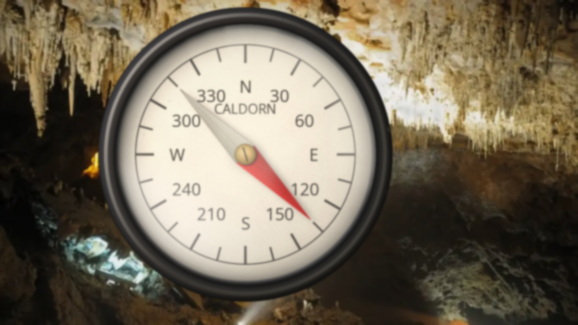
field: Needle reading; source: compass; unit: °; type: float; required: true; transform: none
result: 135 °
